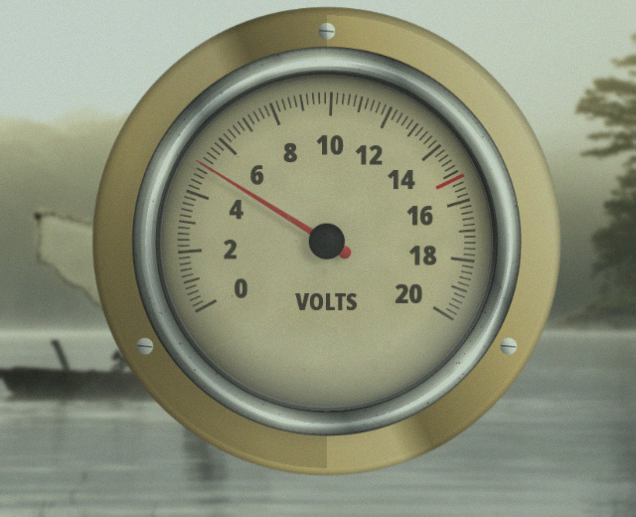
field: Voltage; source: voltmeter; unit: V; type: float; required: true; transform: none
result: 5 V
